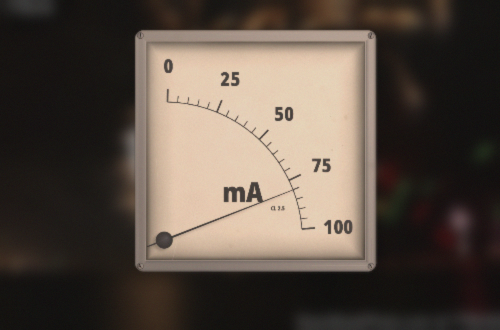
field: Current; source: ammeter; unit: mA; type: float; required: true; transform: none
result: 80 mA
